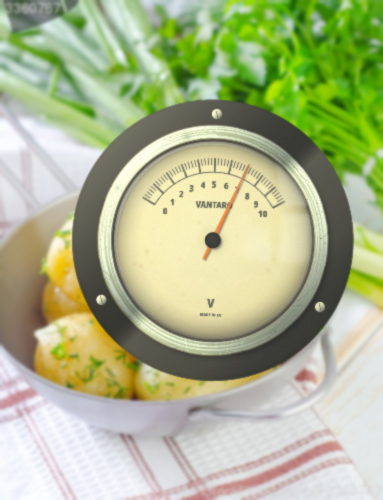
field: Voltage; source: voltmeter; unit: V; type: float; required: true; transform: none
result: 7 V
